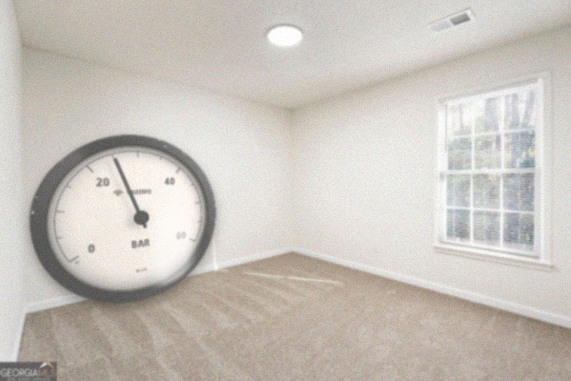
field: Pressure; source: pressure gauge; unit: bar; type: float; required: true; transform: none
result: 25 bar
